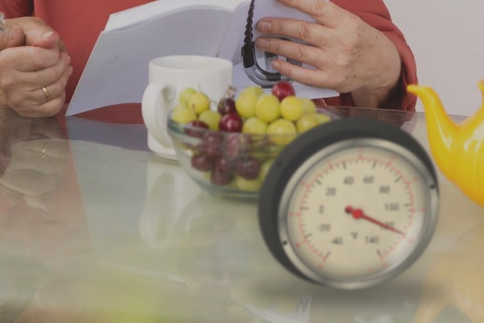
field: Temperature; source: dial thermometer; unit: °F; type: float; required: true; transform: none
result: 120 °F
